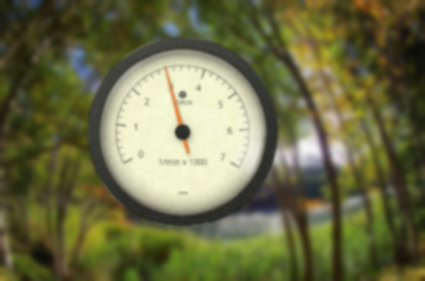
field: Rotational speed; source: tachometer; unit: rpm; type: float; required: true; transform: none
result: 3000 rpm
